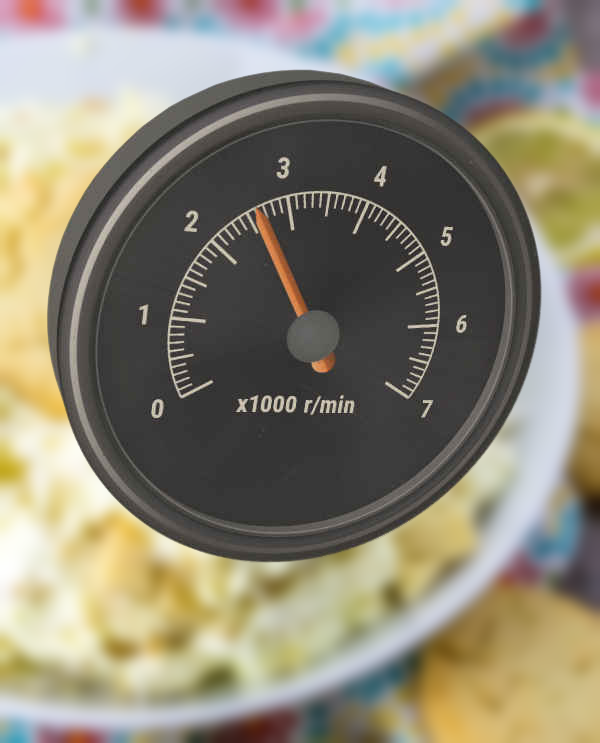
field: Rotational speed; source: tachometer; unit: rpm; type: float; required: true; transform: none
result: 2600 rpm
